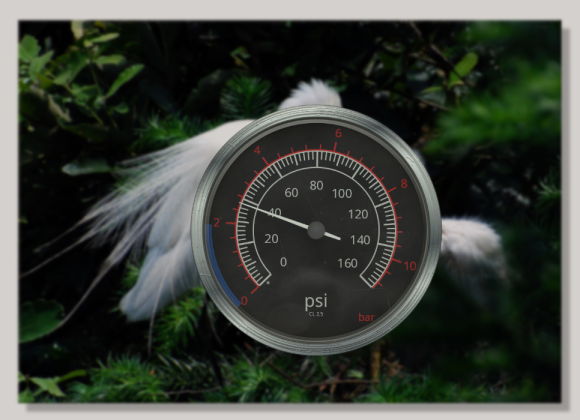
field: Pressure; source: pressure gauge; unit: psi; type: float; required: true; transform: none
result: 38 psi
